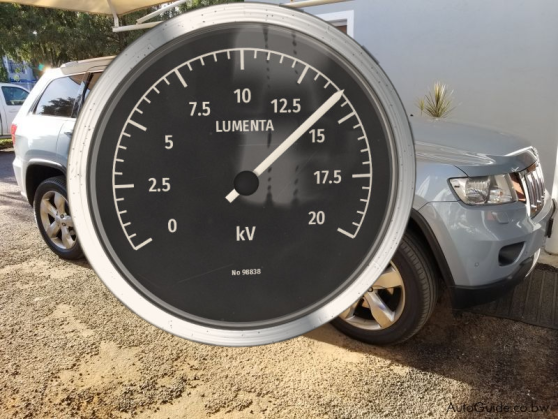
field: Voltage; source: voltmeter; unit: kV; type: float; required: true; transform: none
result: 14 kV
